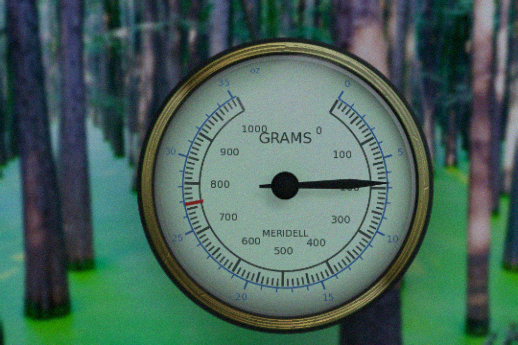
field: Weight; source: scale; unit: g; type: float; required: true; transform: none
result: 190 g
